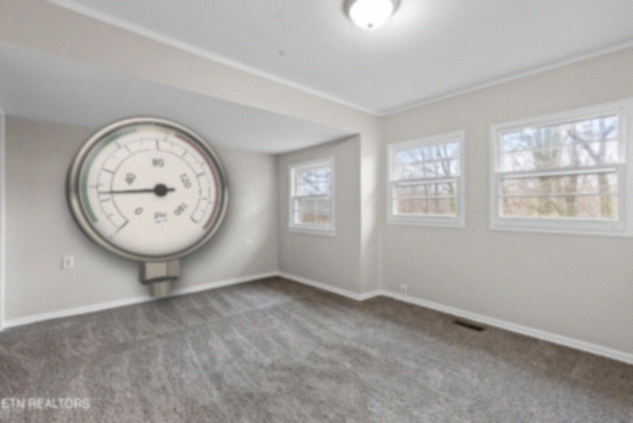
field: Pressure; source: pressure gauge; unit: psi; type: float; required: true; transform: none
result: 25 psi
